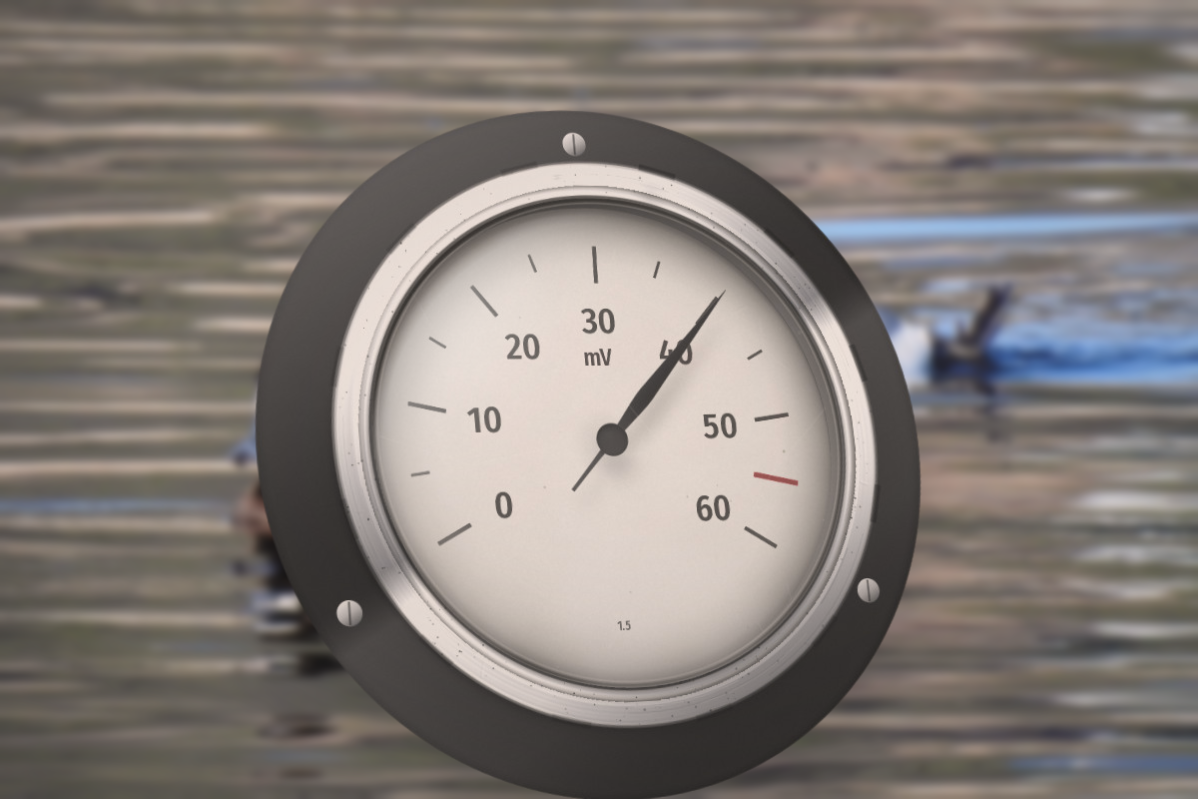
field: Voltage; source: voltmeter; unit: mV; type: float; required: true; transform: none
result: 40 mV
